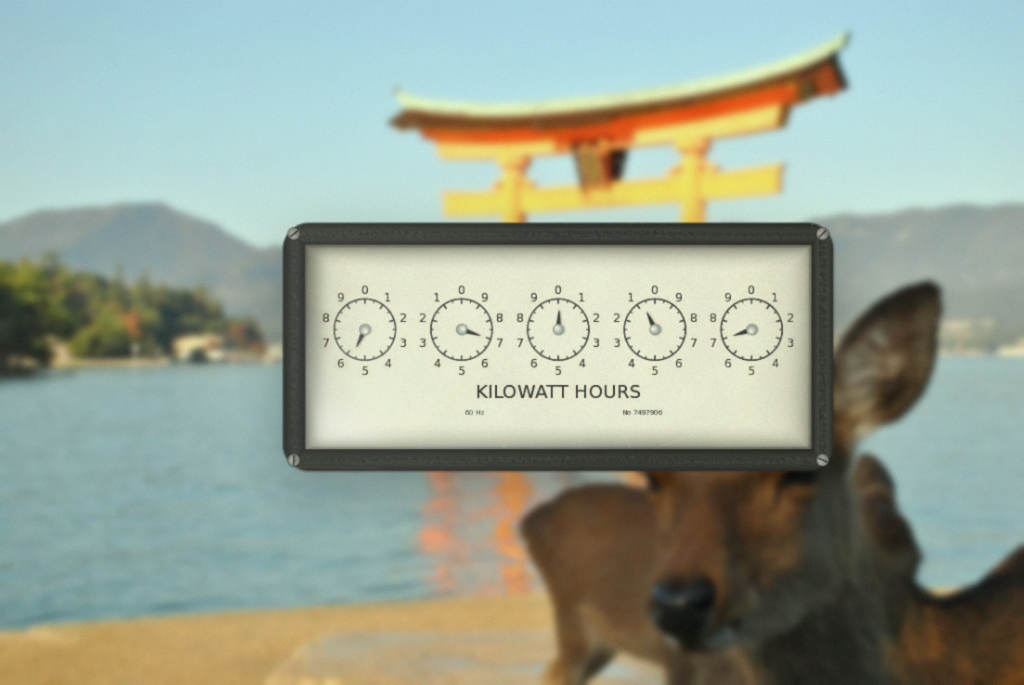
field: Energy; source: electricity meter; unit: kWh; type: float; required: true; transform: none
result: 57007 kWh
